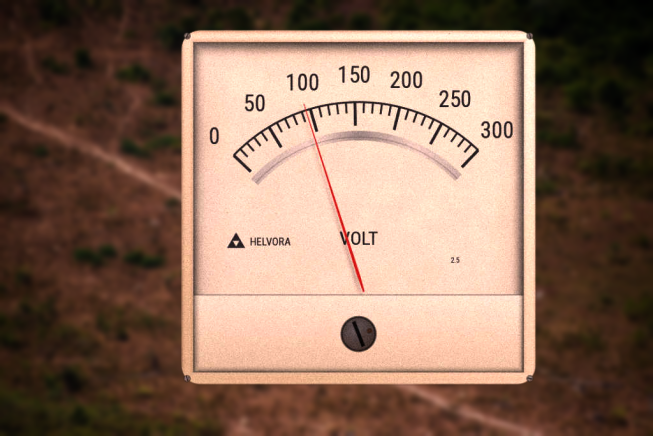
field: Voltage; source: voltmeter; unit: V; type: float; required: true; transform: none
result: 95 V
